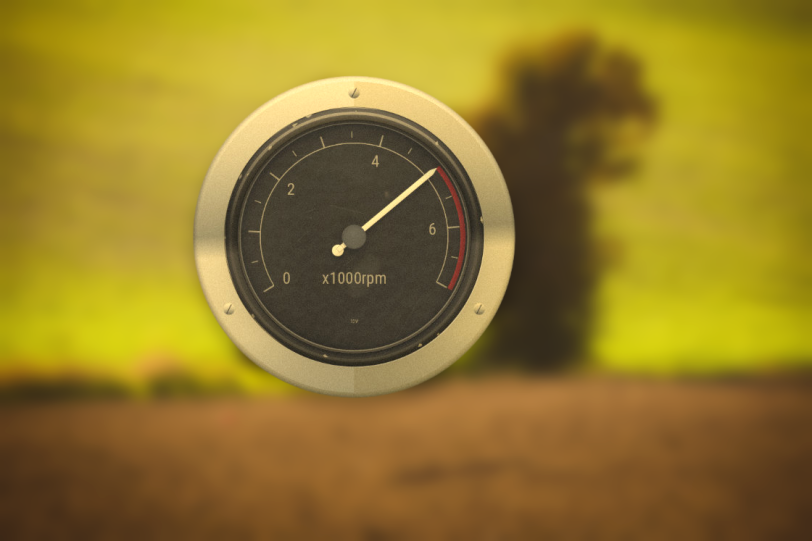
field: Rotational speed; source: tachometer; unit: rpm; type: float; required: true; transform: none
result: 5000 rpm
